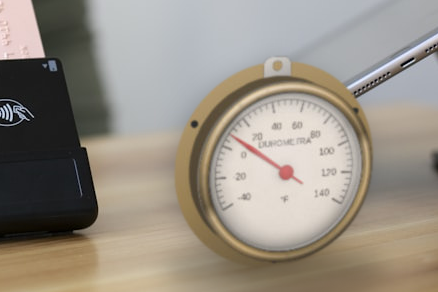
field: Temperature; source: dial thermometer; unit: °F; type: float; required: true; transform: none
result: 8 °F
